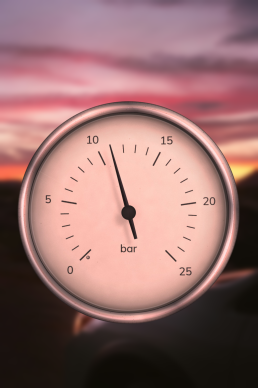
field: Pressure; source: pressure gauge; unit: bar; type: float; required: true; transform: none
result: 11 bar
